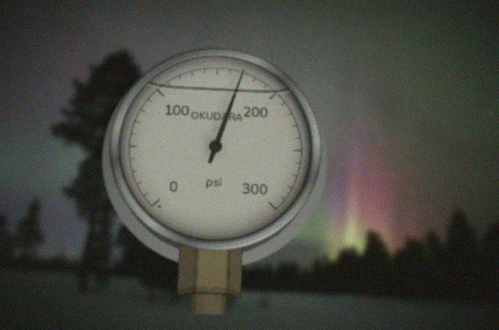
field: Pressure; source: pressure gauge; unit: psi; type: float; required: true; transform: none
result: 170 psi
